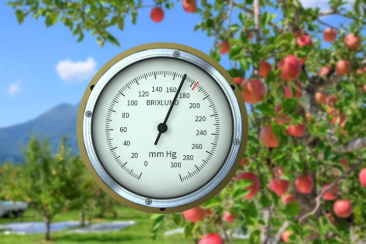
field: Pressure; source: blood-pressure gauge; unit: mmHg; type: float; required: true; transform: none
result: 170 mmHg
